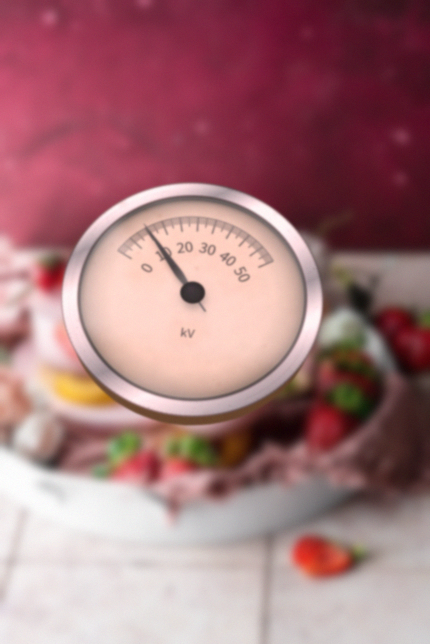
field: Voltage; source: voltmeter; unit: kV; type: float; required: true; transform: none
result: 10 kV
